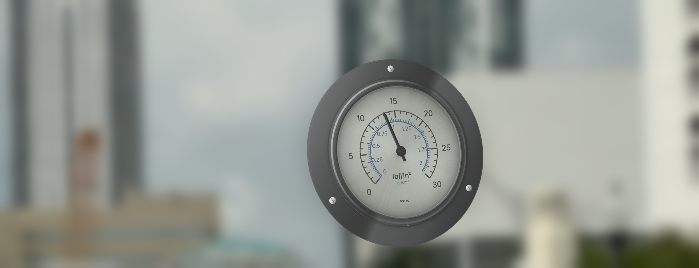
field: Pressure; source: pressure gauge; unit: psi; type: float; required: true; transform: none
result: 13 psi
